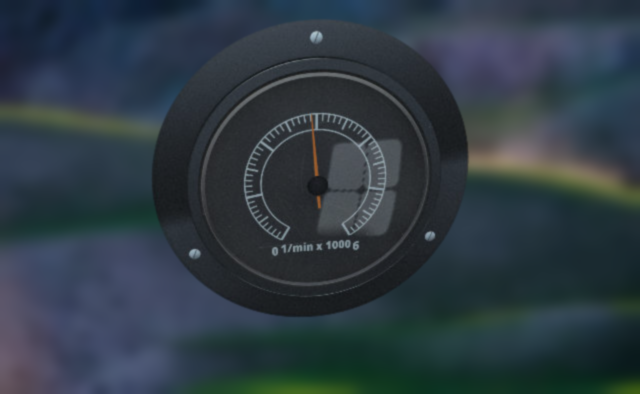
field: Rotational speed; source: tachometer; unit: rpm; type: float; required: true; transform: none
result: 2900 rpm
